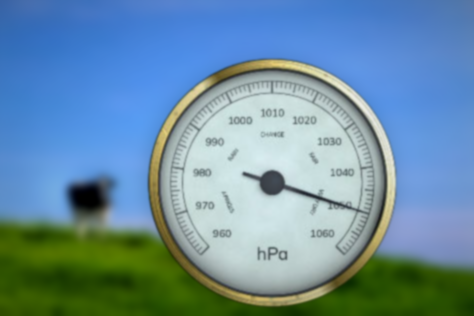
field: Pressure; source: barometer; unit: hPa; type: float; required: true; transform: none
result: 1050 hPa
